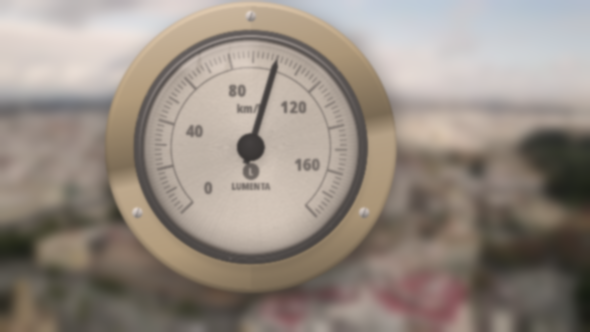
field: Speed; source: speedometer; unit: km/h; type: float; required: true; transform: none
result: 100 km/h
